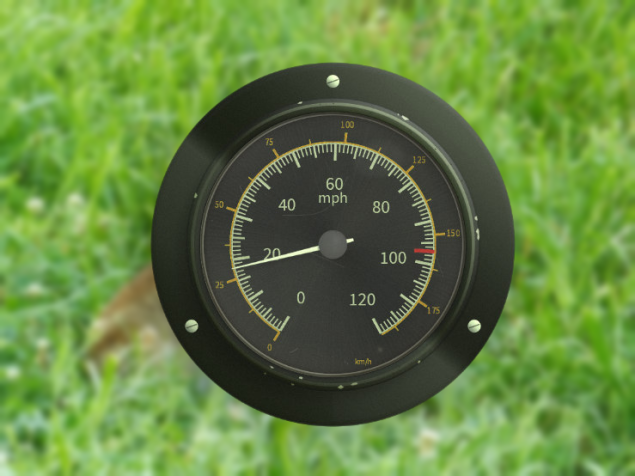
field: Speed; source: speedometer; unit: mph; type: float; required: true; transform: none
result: 18 mph
